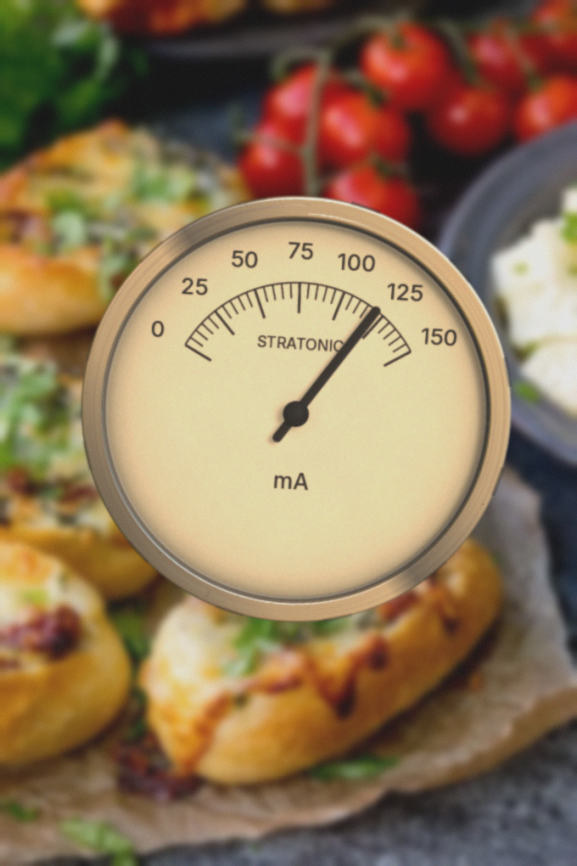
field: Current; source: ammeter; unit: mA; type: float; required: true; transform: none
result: 120 mA
